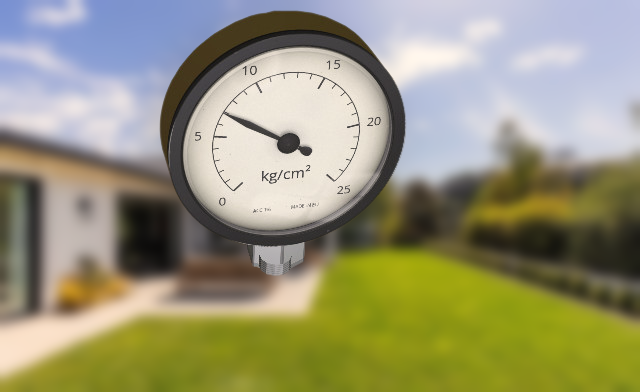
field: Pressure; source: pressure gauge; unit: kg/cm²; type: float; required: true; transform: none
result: 7 kg/cm²
